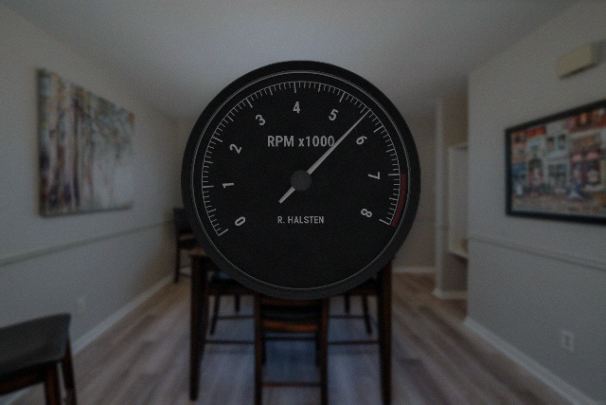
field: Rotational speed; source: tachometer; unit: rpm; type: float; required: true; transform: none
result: 5600 rpm
